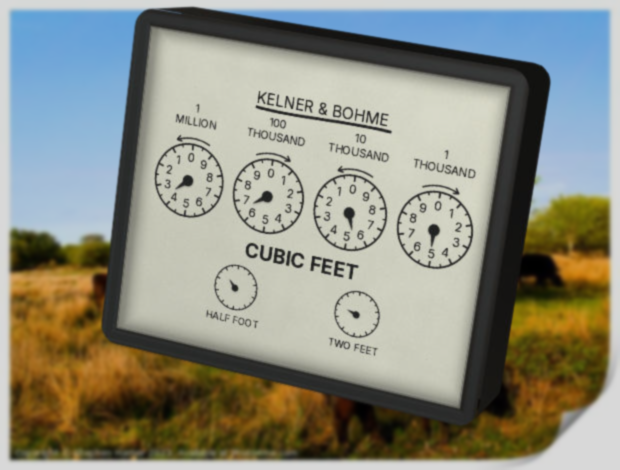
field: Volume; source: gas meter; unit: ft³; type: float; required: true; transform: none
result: 365500 ft³
